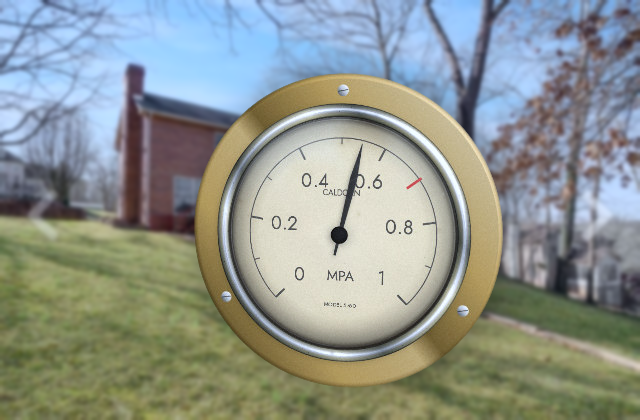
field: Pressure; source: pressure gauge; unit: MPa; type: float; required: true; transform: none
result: 0.55 MPa
